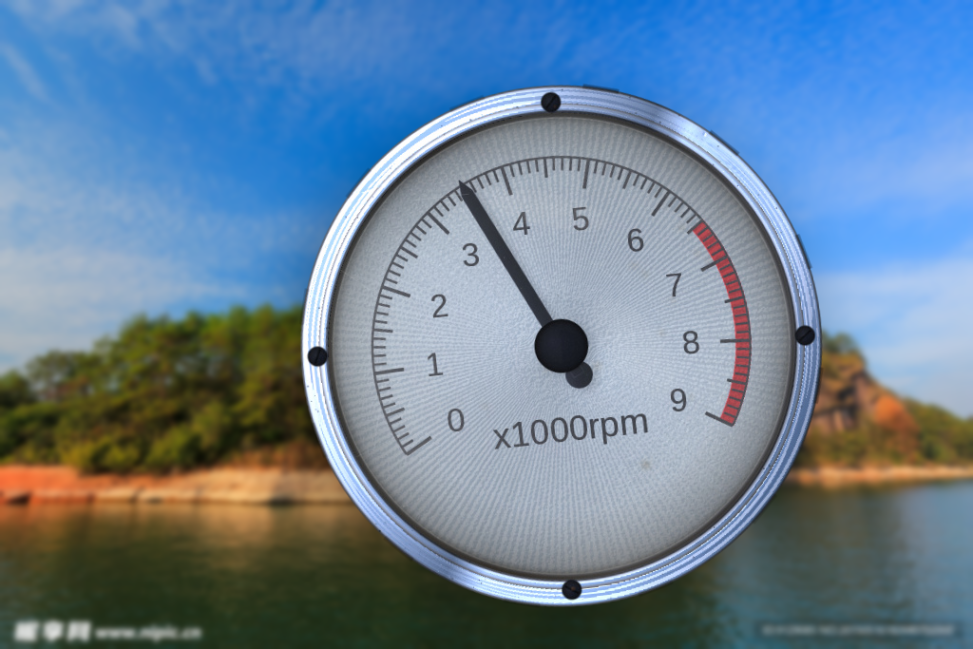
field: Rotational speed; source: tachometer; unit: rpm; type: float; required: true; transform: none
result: 3500 rpm
